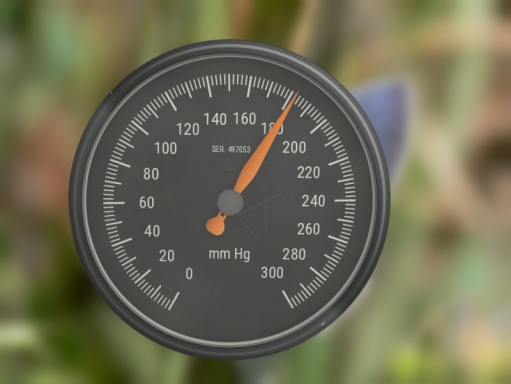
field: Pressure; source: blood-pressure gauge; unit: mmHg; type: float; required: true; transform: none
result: 182 mmHg
